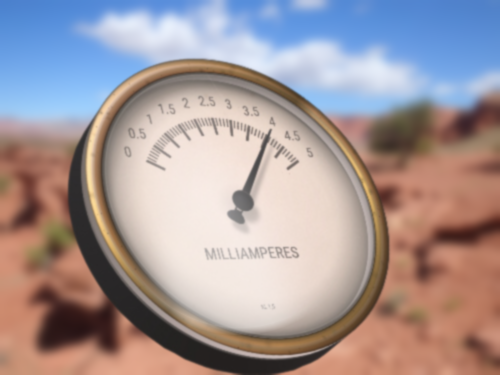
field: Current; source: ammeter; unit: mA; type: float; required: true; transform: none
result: 4 mA
